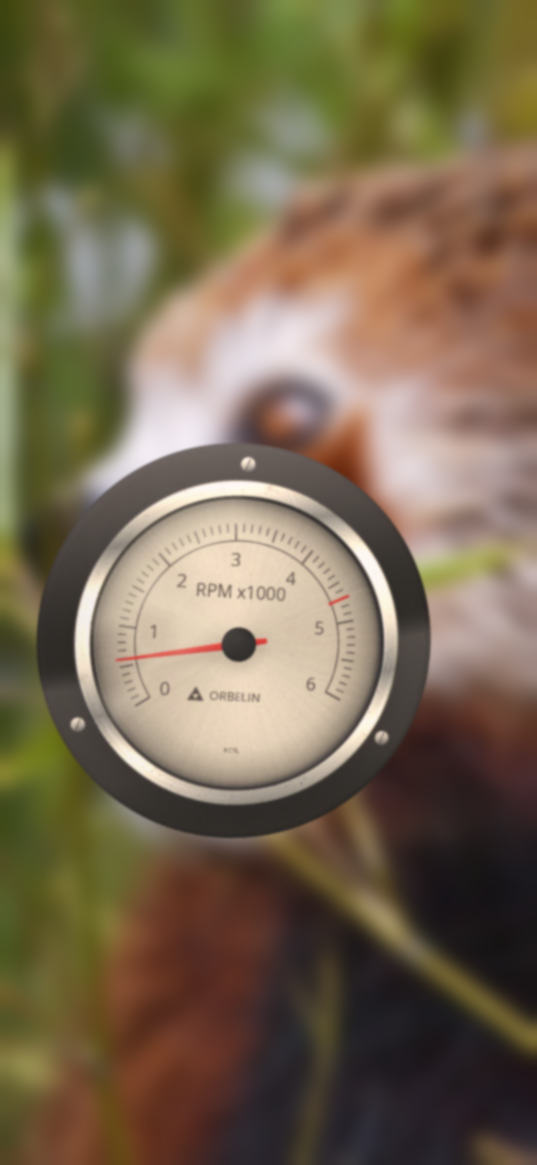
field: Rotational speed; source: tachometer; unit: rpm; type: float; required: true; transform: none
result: 600 rpm
